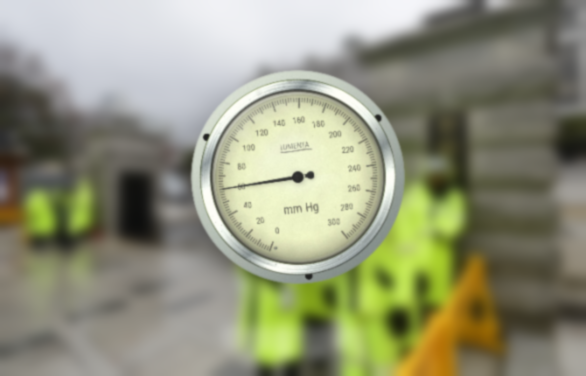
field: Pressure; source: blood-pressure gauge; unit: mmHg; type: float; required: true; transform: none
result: 60 mmHg
